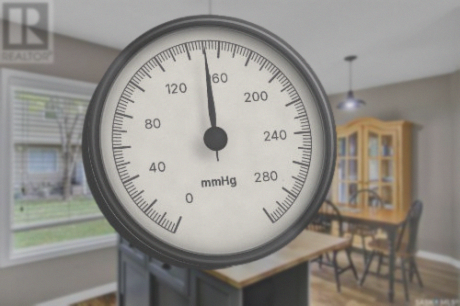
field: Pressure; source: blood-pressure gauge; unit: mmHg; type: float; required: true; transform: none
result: 150 mmHg
